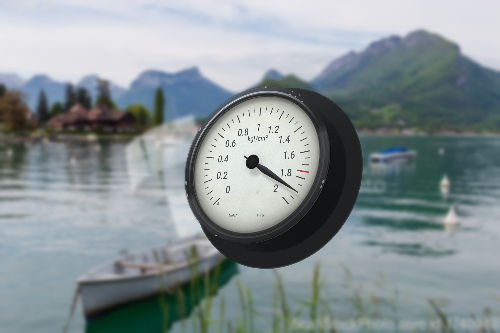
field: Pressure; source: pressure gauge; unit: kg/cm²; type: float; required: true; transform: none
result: 1.9 kg/cm²
